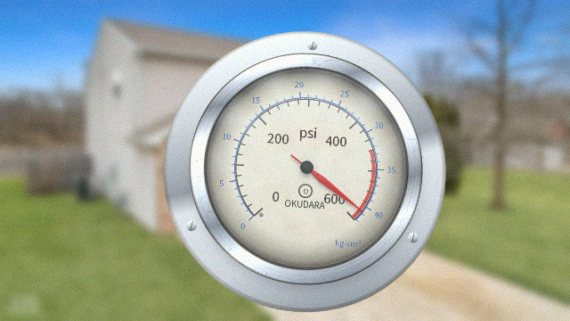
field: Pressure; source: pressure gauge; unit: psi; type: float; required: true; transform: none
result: 580 psi
